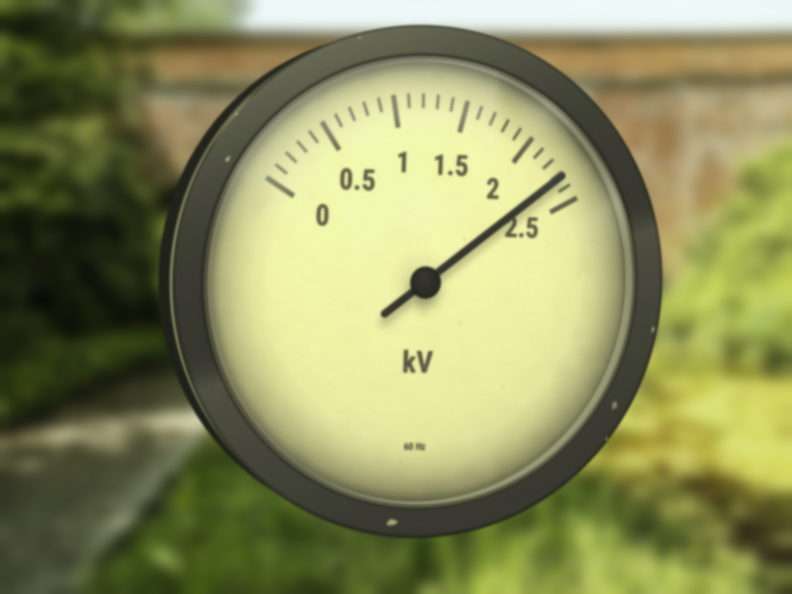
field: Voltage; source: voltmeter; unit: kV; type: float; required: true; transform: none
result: 2.3 kV
